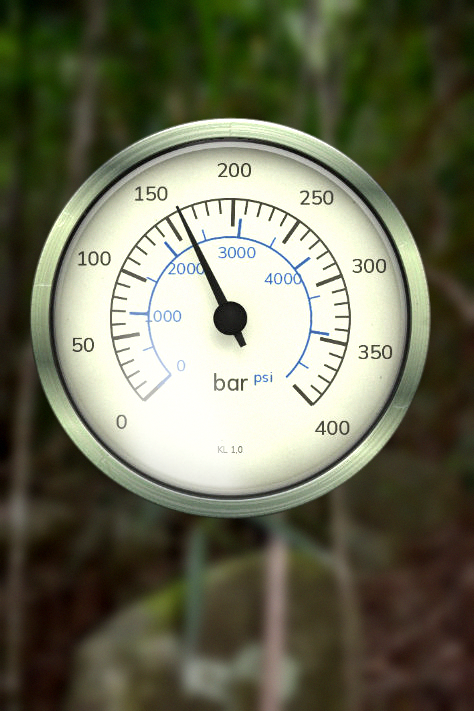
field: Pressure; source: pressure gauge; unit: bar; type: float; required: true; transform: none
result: 160 bar
